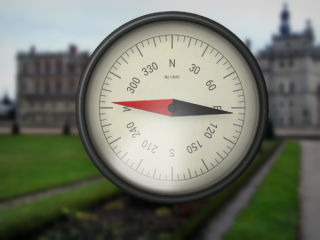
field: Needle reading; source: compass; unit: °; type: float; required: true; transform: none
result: 275 °
